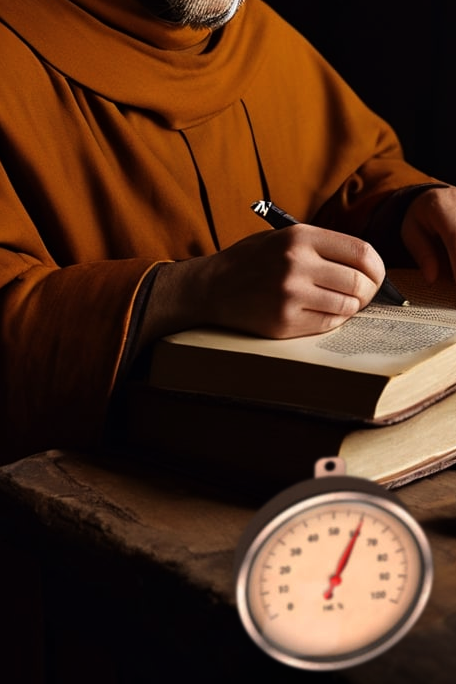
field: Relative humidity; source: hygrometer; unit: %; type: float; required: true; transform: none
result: 60 %
